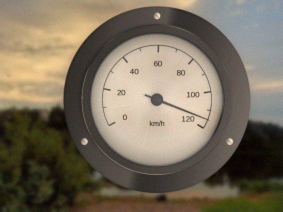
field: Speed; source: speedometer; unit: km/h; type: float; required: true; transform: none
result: 115 km/h
